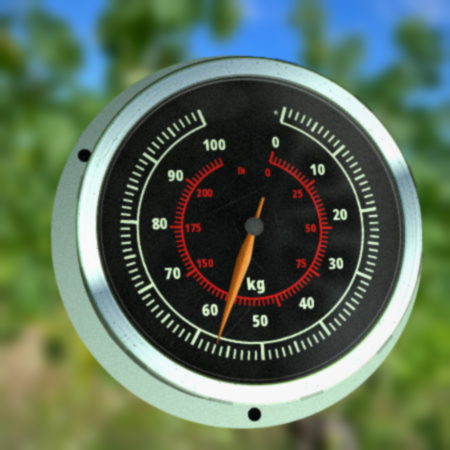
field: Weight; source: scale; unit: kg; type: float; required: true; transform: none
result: 57 kg
